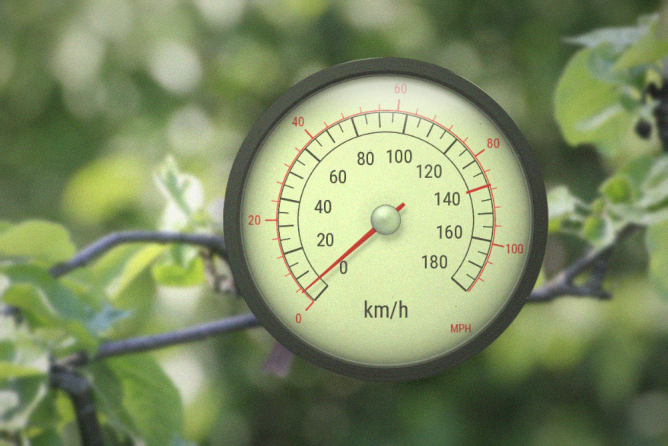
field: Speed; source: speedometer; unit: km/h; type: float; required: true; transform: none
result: 5 km/h
